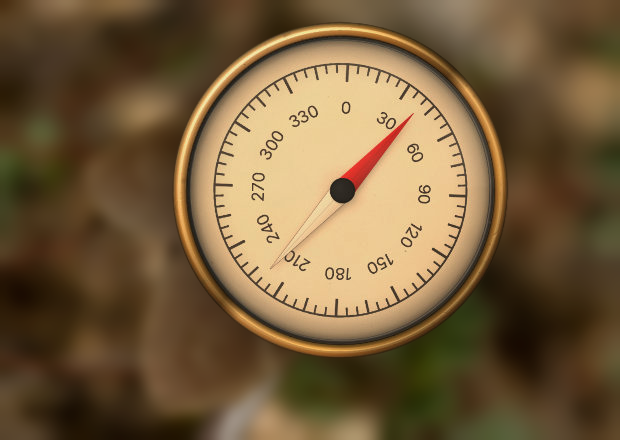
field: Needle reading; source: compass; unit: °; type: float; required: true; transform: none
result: 40 °
